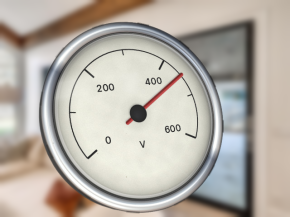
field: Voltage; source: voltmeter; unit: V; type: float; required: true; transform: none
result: 450 V
